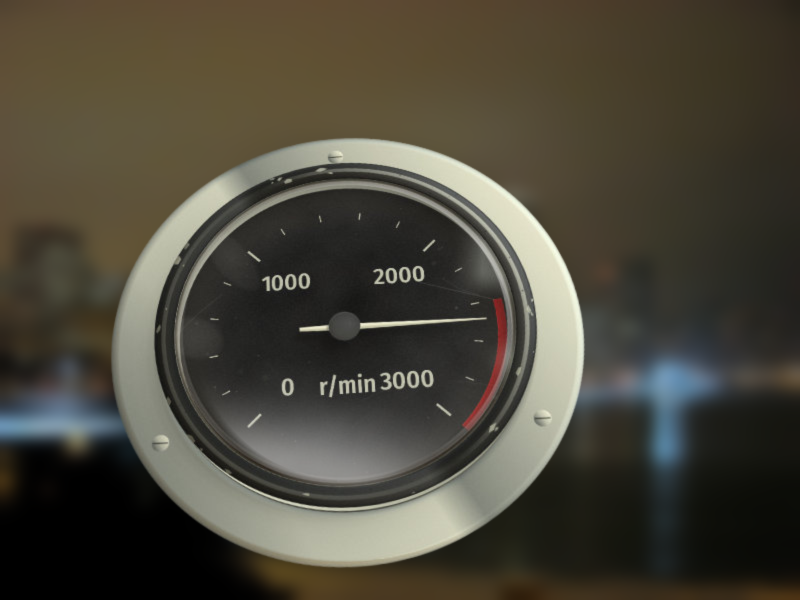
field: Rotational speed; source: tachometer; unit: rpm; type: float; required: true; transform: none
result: 2500 rpm
